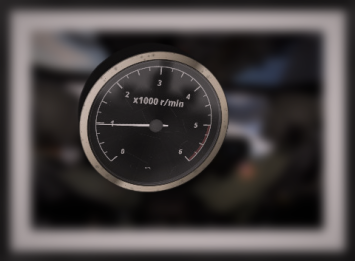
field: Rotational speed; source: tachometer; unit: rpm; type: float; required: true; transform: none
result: 1000 rpm
